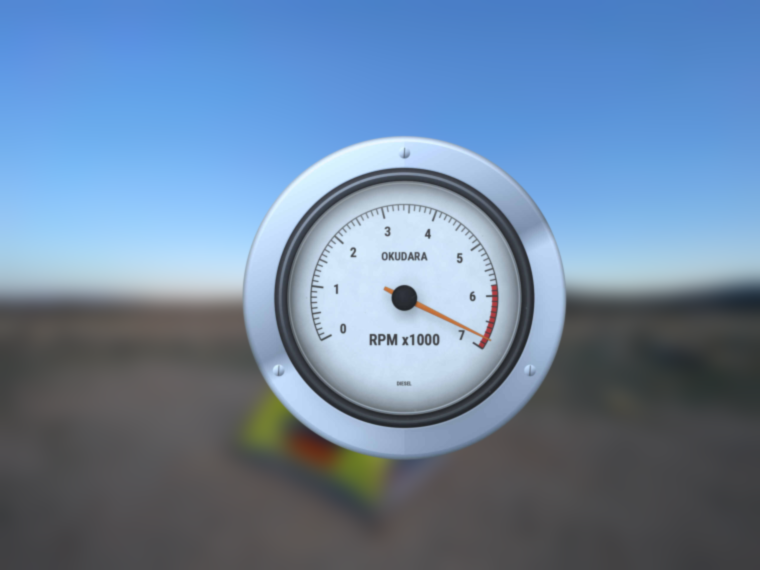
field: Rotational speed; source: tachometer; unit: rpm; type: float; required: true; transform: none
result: 6800 rpm
